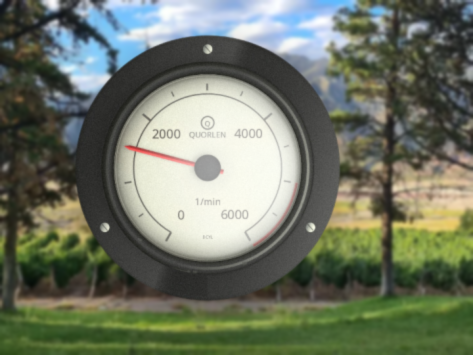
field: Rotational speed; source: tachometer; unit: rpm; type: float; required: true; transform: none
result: 1500 rpm
